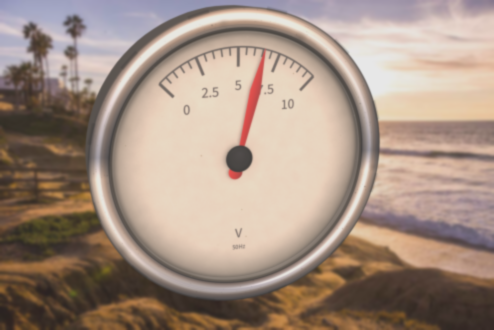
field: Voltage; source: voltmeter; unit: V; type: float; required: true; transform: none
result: 6.5 V
